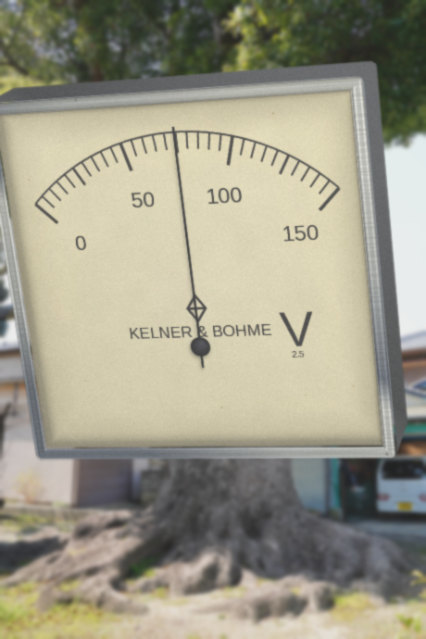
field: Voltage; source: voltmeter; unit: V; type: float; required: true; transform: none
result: 75 V
